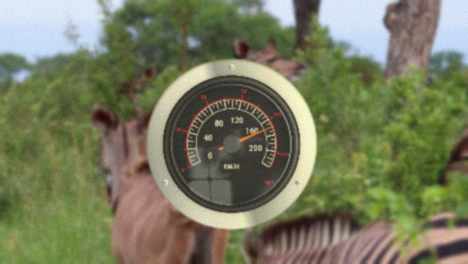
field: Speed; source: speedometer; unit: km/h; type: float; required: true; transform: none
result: 170 km/h
